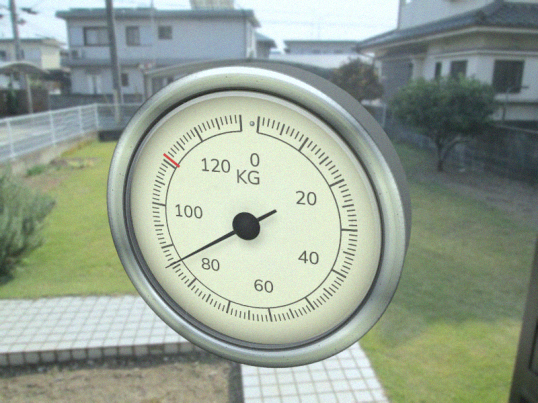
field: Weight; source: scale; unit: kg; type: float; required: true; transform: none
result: 86 kg
